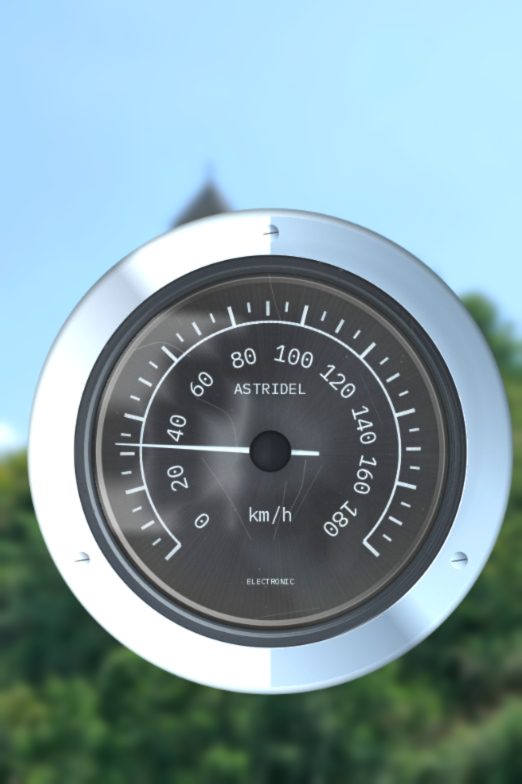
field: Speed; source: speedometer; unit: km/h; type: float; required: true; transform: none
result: 32.5 km/h
